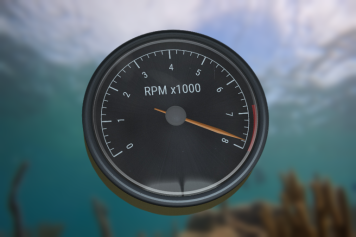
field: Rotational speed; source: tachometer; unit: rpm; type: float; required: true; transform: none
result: 7800 rpm
